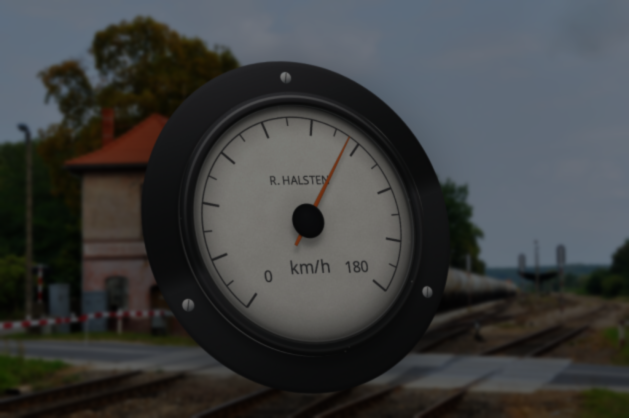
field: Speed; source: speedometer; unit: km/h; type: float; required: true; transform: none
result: 115 km/h
